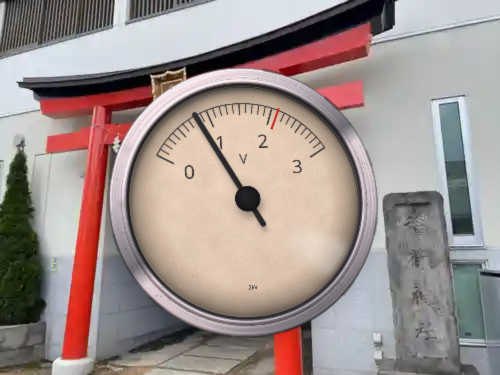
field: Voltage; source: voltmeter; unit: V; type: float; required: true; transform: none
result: 0.8 V
